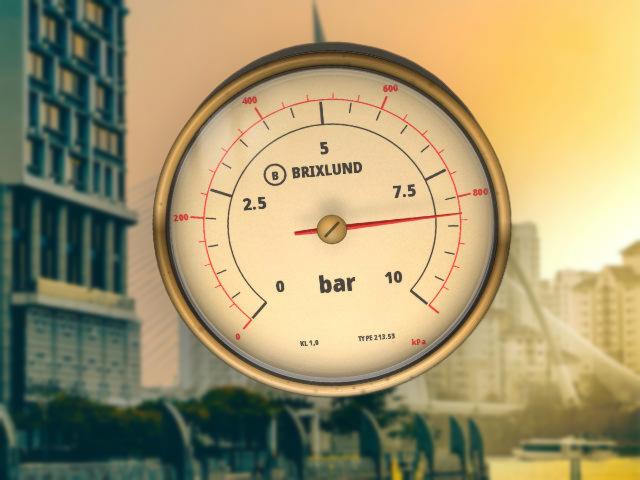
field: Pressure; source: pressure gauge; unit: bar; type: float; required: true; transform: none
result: 8.25 bar
